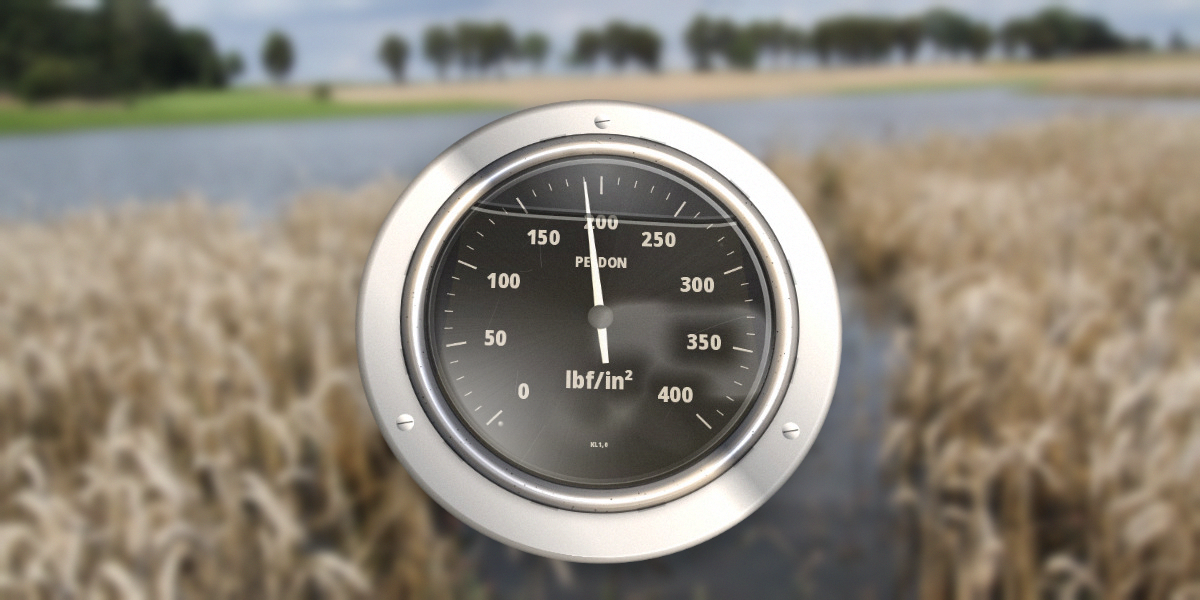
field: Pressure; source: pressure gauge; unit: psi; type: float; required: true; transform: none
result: 190 psi
